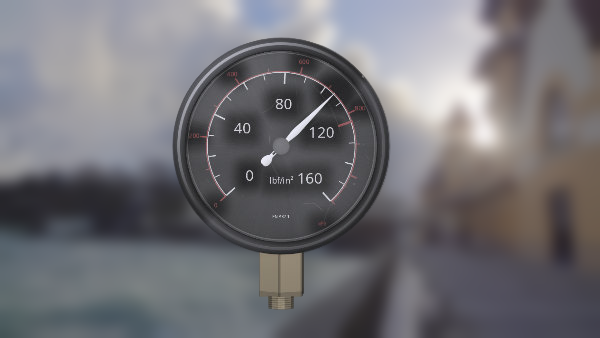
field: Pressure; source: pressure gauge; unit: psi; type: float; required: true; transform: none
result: 105 psi
